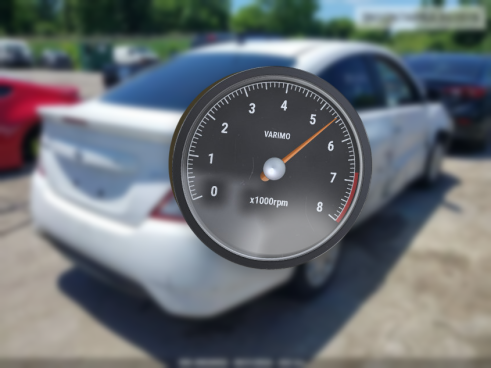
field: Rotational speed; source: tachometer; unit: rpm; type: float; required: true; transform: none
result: 5400 rpm
